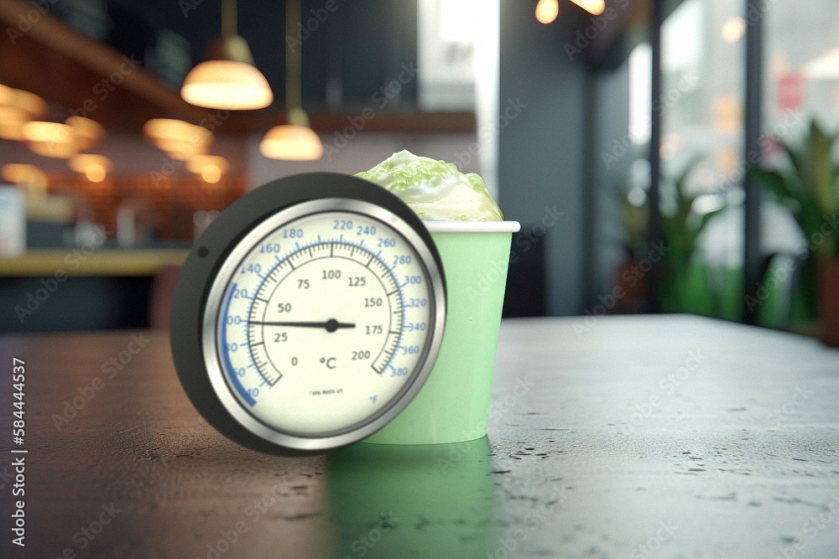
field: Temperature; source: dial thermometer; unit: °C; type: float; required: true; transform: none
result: 37.5 °C
